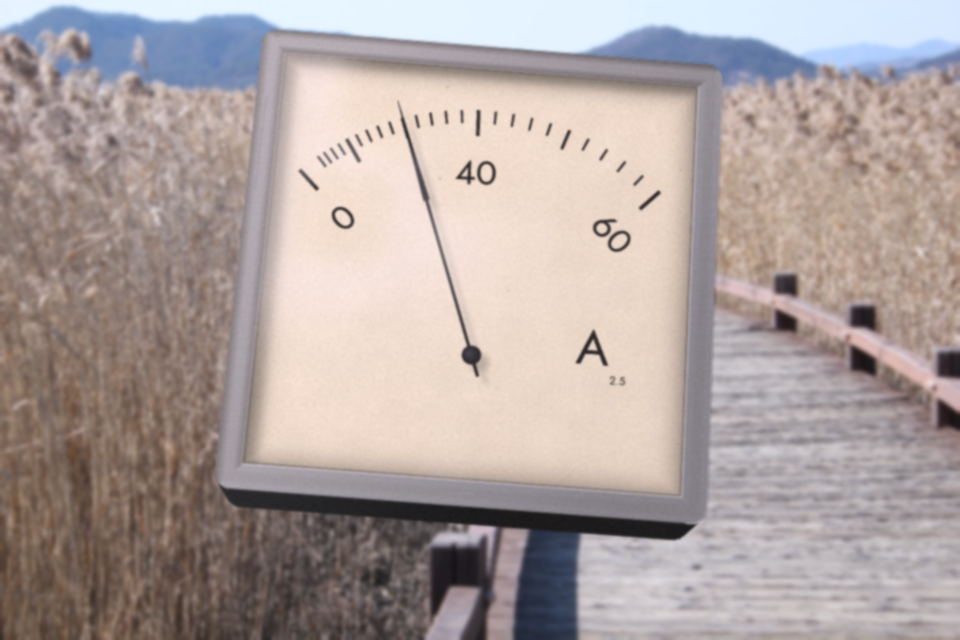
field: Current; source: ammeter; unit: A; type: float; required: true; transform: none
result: 30 A
